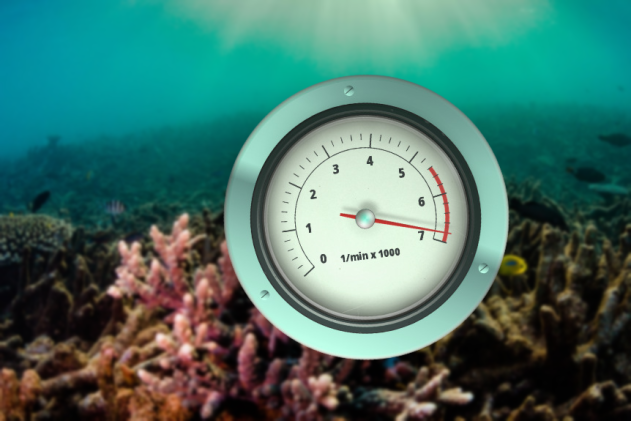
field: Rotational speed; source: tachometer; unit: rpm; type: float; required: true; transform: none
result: 6800 rpm
